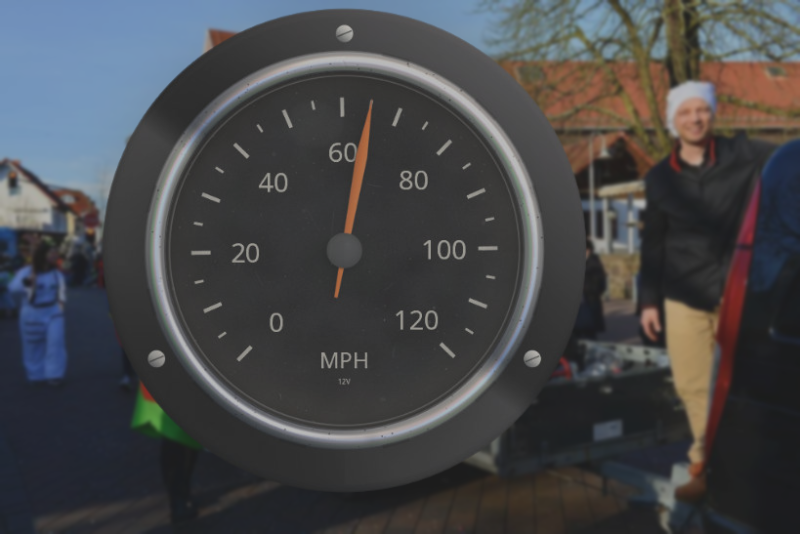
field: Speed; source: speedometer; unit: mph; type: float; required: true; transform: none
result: 65 mph
